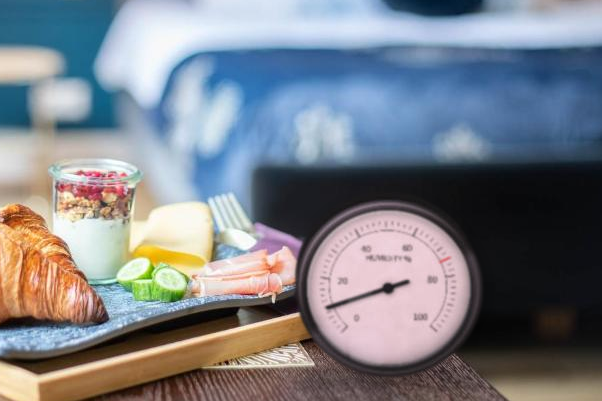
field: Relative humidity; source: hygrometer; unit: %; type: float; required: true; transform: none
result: 10 %
